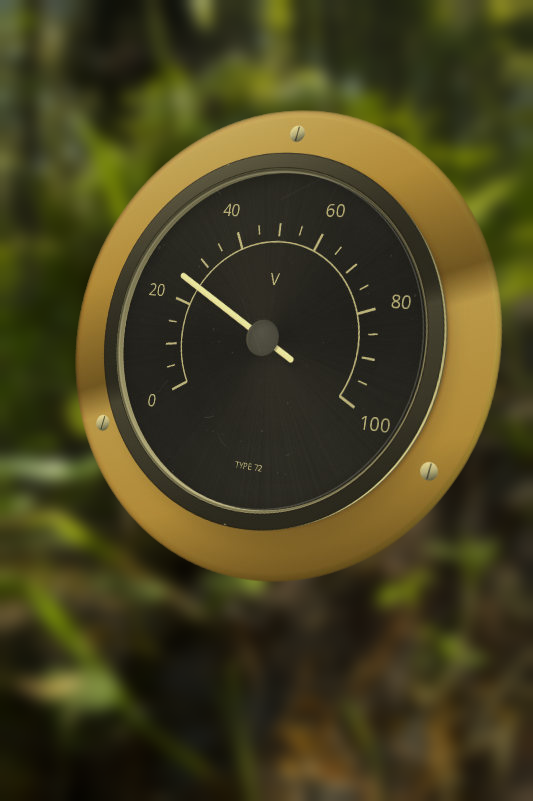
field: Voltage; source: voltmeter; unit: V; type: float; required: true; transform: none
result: 25 V
